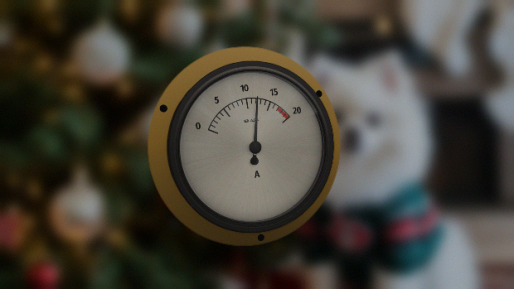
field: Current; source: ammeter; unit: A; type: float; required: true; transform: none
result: 12 A
